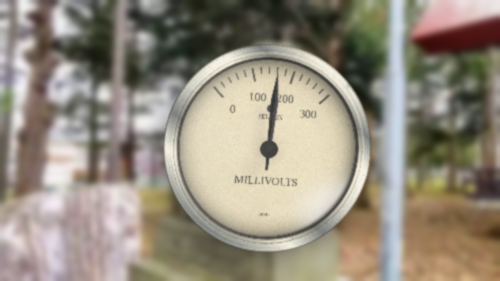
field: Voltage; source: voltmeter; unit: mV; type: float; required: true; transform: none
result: 160 mV
